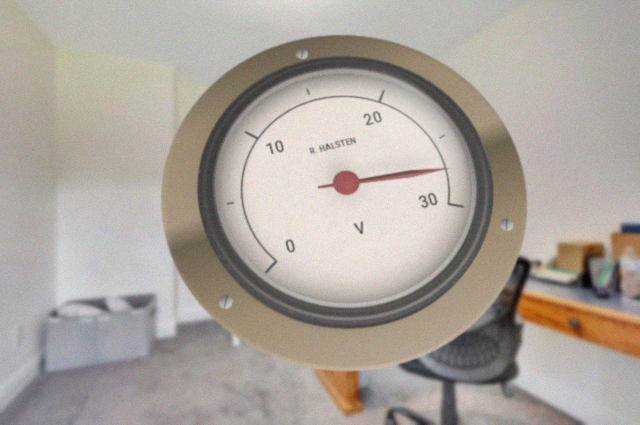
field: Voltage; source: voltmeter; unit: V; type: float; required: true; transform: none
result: 27.5 V
